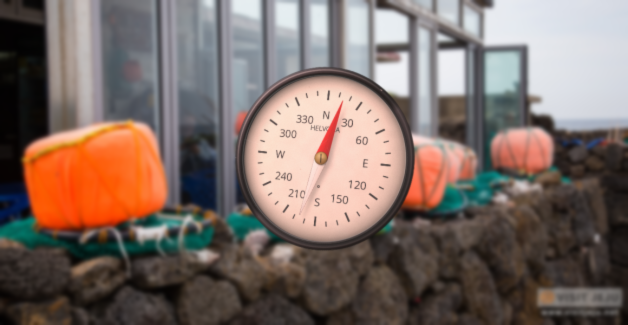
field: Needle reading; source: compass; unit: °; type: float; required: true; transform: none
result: 15 °
